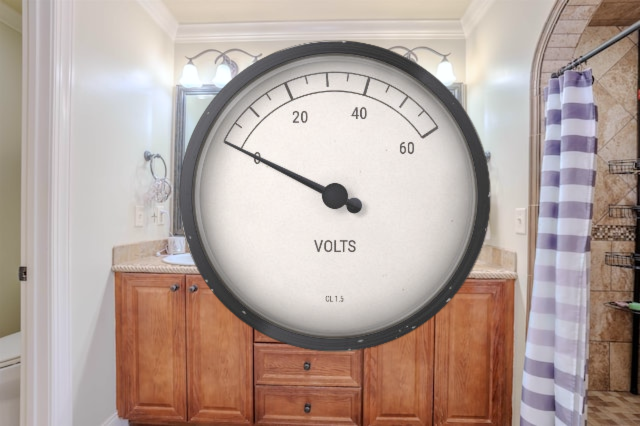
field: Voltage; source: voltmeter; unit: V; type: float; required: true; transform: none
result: 0 V
